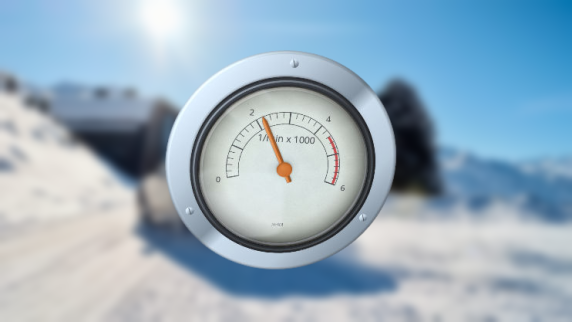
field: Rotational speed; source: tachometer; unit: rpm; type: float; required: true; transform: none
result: 2200 rpm
